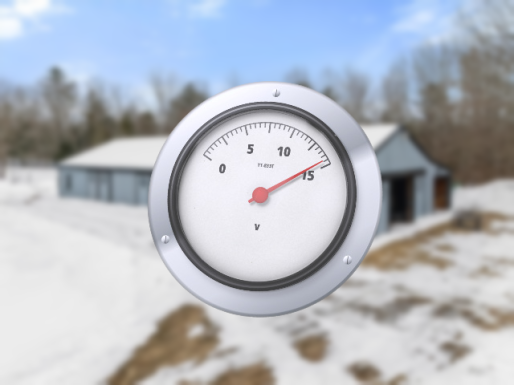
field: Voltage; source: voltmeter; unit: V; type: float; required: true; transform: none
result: 14.5 V
